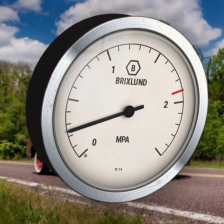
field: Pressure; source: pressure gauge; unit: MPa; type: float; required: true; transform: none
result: 0.25 MPa
